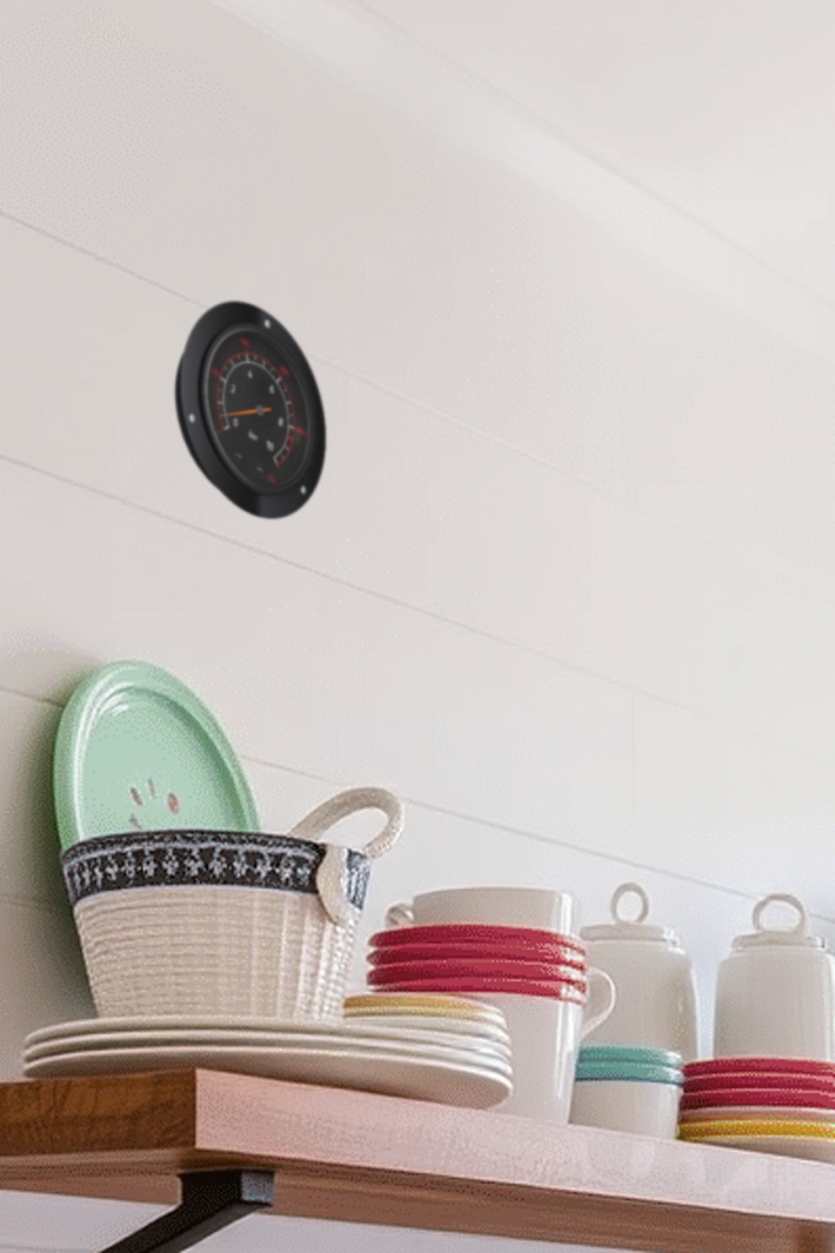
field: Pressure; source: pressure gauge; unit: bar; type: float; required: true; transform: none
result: 0.5 bar
